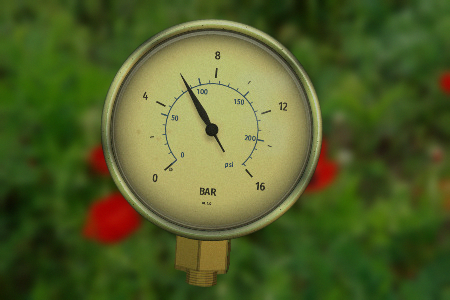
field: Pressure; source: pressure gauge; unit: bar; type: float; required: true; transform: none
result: 6 bar
